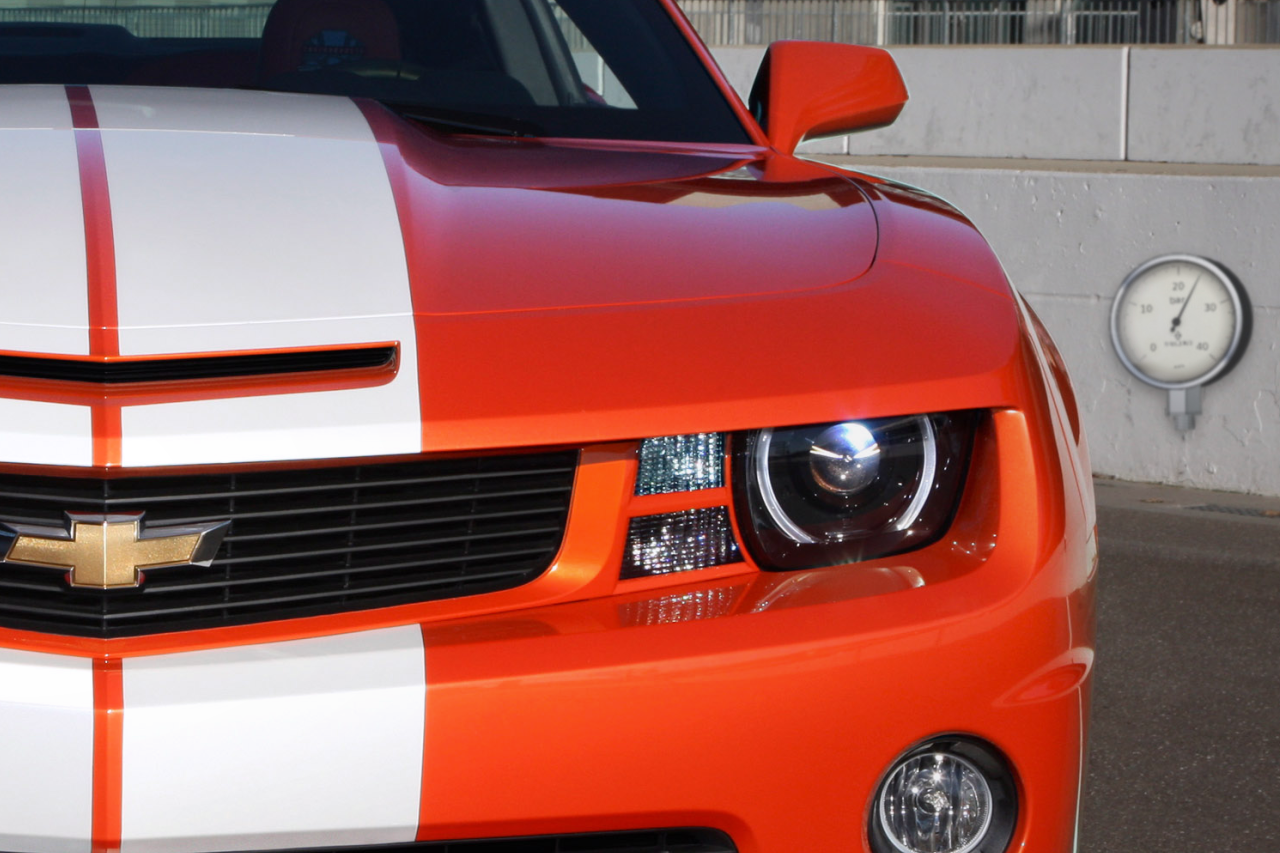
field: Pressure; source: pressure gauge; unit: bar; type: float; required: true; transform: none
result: 24 bar
